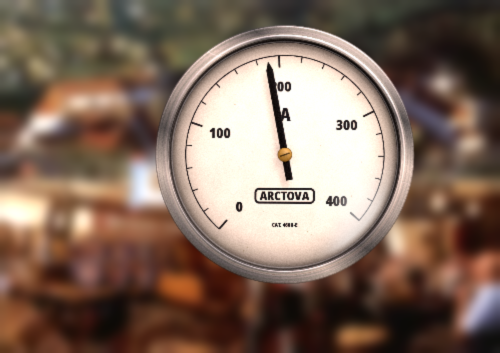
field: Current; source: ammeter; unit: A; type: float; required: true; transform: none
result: 190 A
